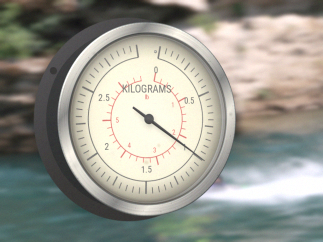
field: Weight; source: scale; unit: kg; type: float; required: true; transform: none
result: 1 kg
